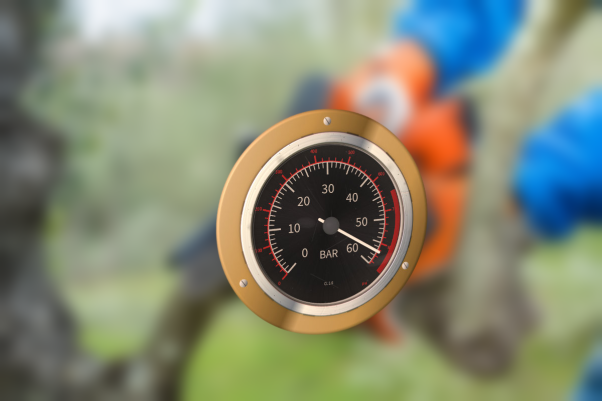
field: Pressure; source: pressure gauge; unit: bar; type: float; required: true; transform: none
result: 57 bar
